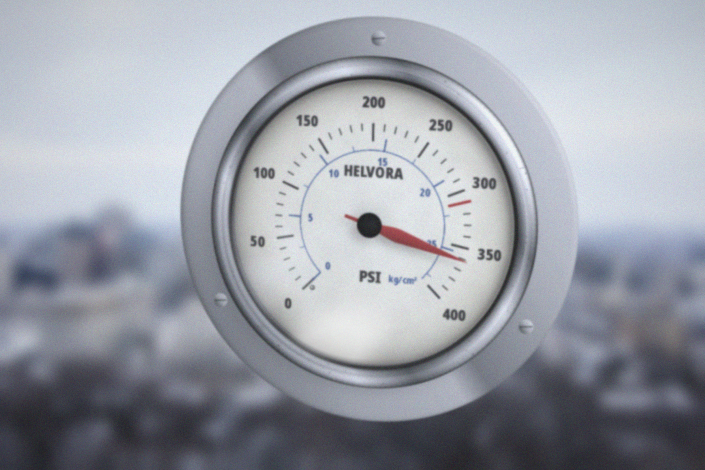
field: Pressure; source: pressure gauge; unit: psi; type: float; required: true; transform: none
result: 360 psi
